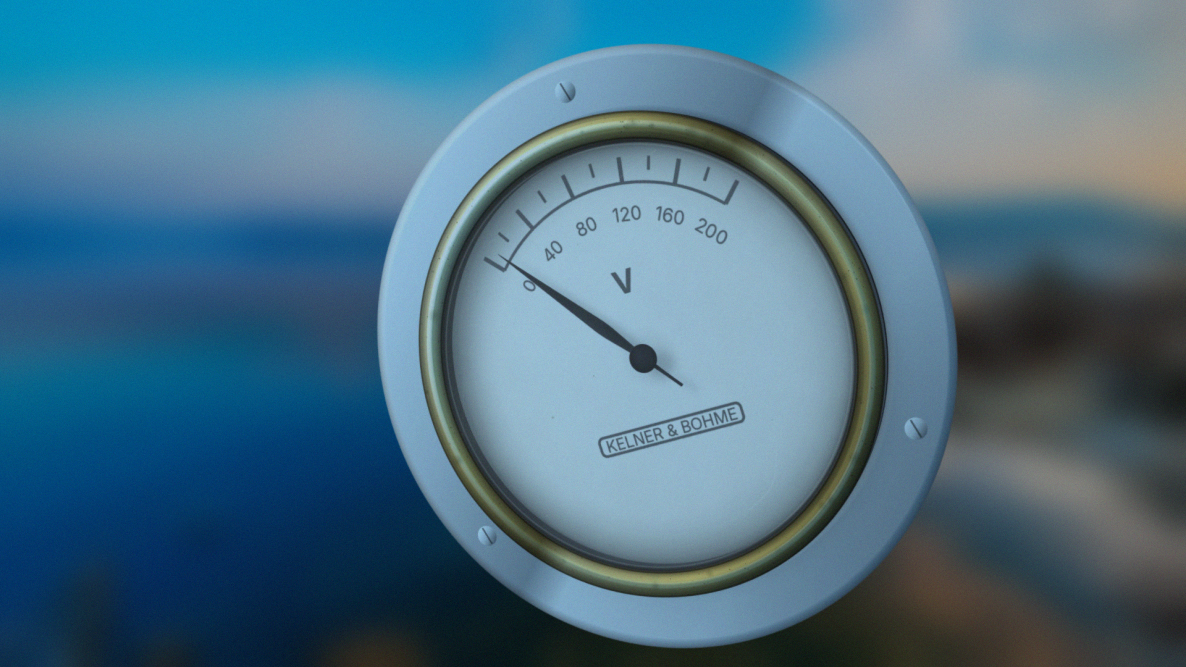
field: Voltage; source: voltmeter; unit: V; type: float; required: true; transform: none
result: 10 V
